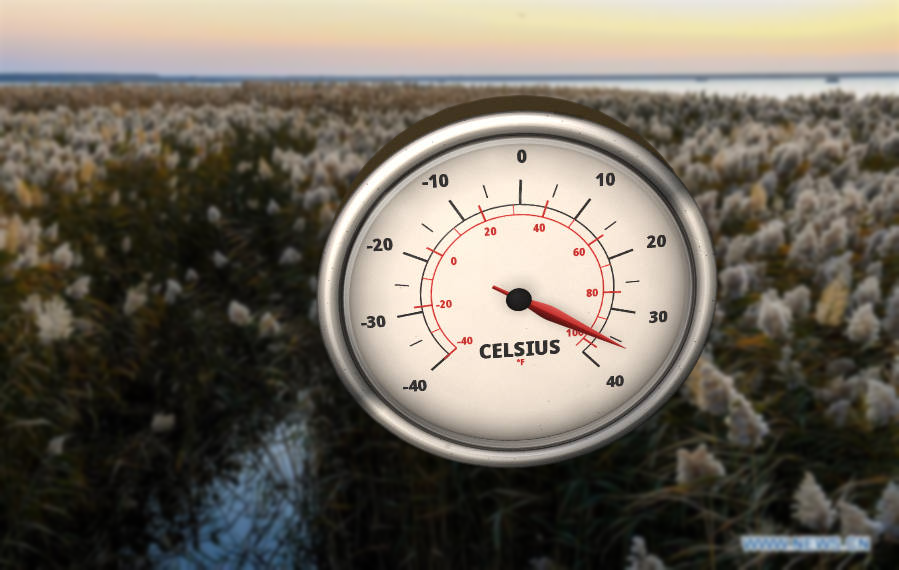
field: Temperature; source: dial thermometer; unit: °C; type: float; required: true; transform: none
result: 35 °C
